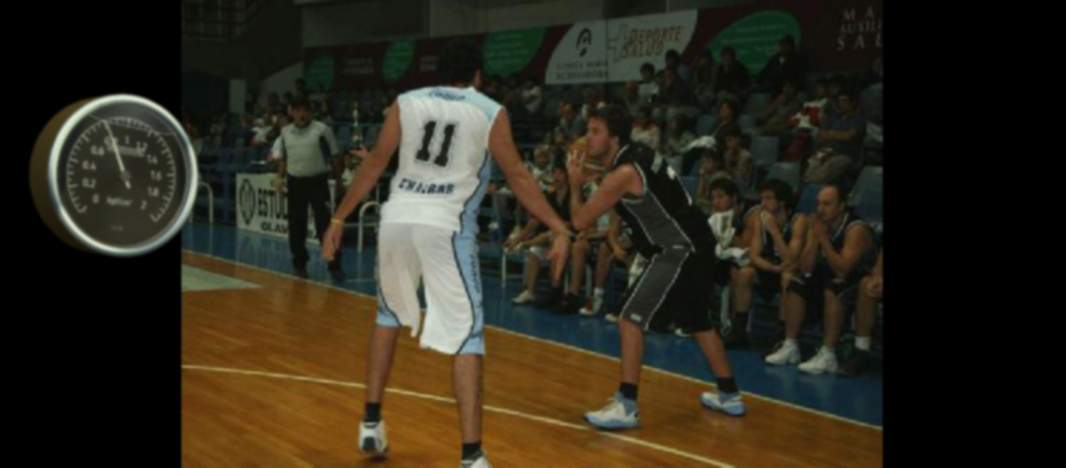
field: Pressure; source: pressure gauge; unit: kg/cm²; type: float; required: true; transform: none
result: 0.8 kg/cm²
